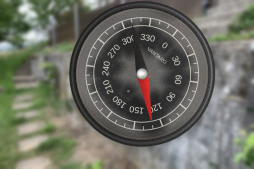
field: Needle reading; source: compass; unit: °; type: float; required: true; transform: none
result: 130 °
